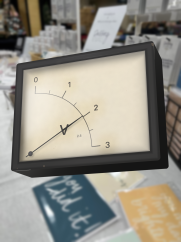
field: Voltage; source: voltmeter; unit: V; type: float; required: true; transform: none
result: 2 V
